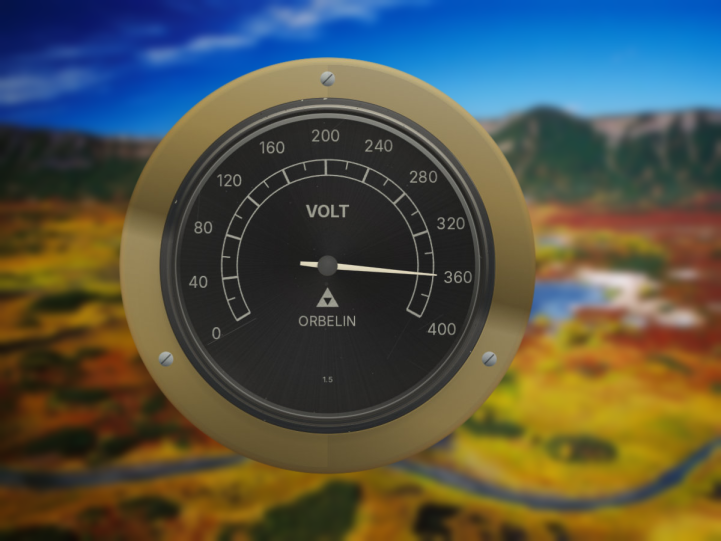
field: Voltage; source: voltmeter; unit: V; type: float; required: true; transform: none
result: 360 V
